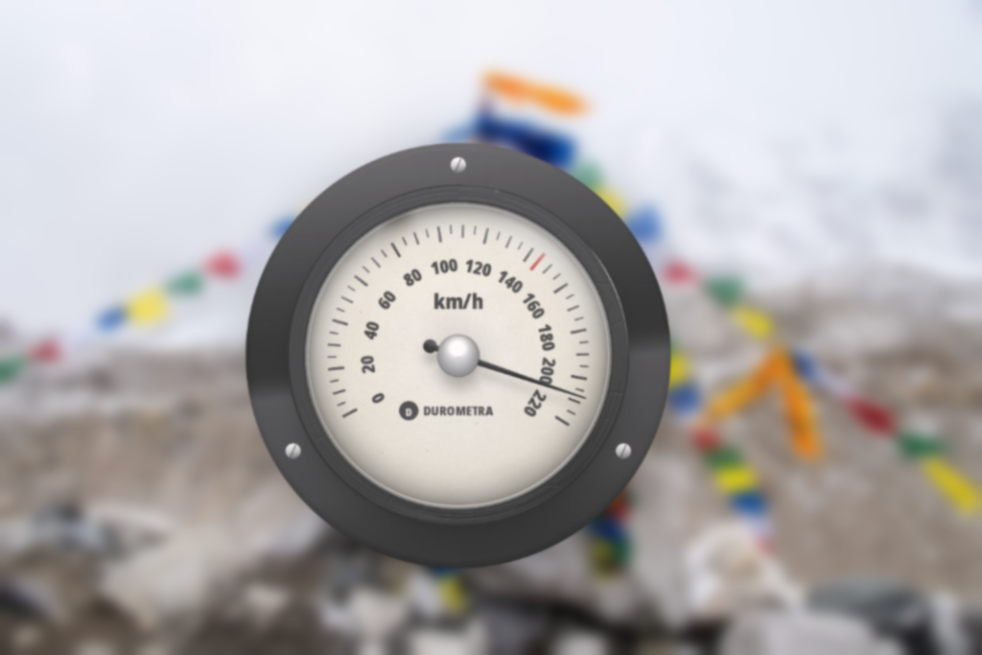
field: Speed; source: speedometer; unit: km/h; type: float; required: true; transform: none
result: 207.5 km/h
